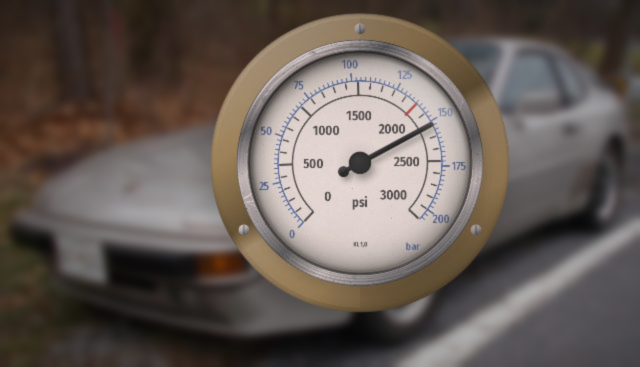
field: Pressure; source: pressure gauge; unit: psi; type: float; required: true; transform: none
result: 2200 psi
